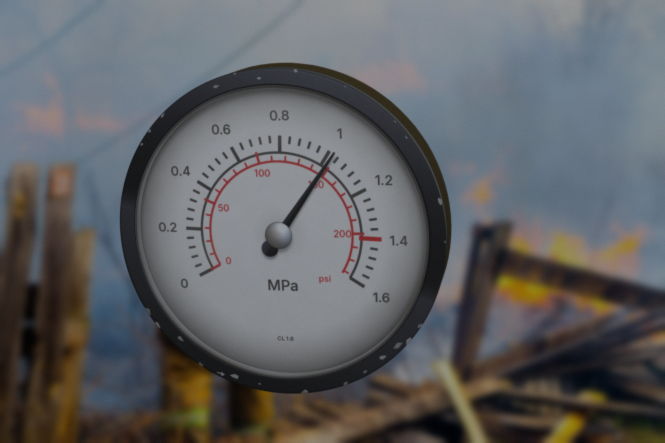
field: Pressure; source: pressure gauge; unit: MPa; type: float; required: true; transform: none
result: 1.02 MPa
